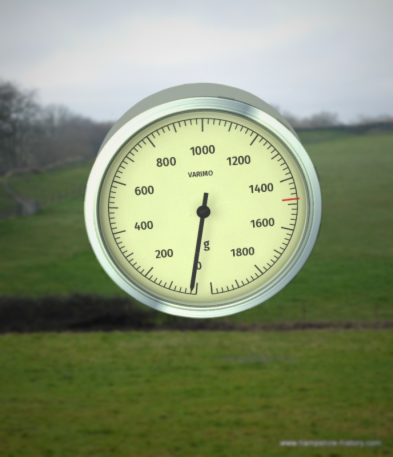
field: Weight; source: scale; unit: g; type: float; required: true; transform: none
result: 20 g
